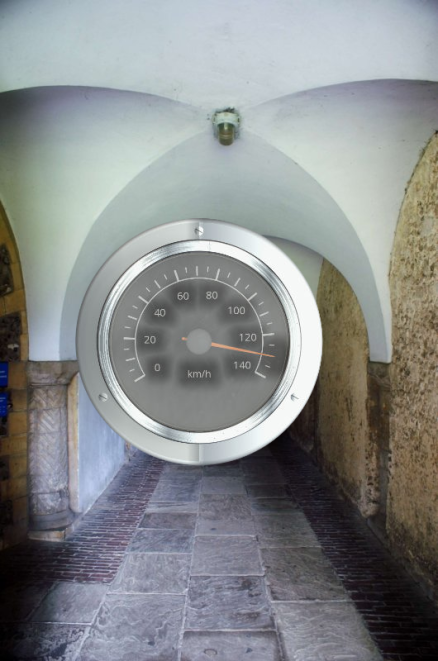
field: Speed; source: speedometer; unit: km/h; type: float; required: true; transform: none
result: 130 km/h
